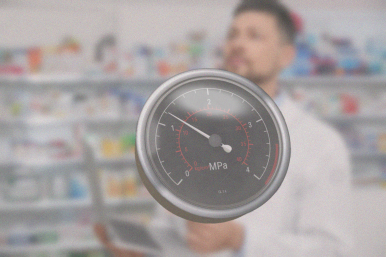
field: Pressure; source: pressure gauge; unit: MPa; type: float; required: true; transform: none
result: 1.2 MPa
